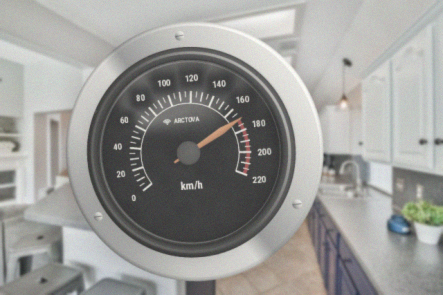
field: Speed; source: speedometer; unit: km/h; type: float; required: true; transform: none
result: 170 km/h
